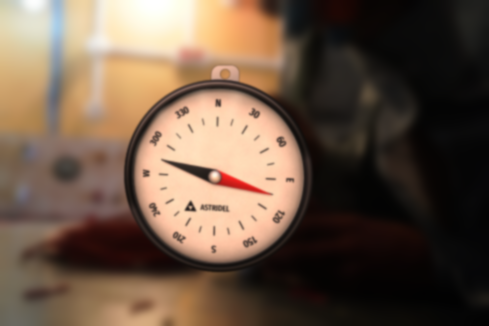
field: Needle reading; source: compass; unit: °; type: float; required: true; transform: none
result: 105 °
